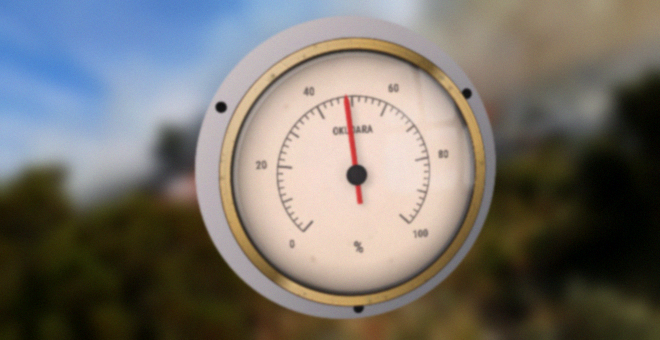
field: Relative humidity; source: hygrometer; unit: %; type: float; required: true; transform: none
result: 48 %
